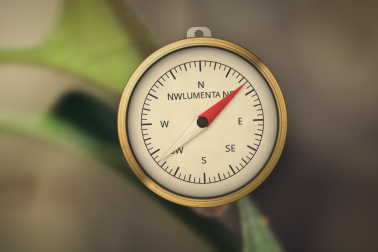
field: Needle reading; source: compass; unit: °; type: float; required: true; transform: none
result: 50 °
